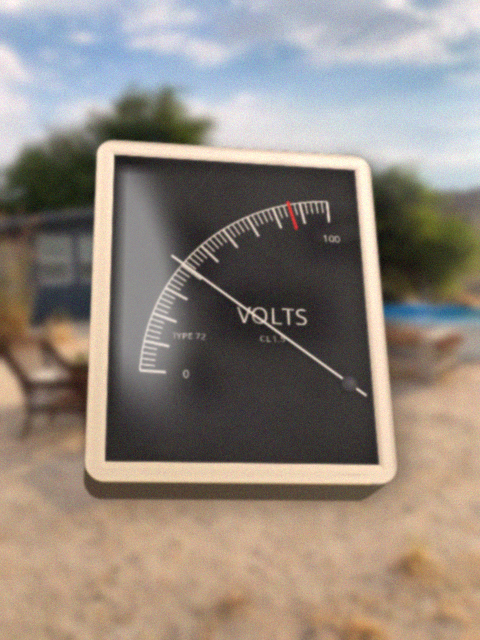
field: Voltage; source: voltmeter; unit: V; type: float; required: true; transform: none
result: 40 V
